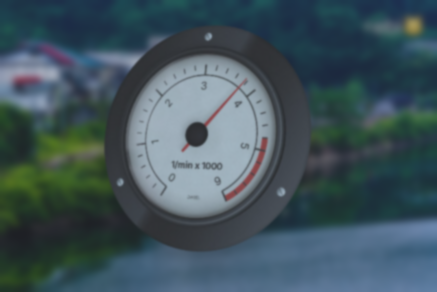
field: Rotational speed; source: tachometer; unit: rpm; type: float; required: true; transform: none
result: 3800 rpm
